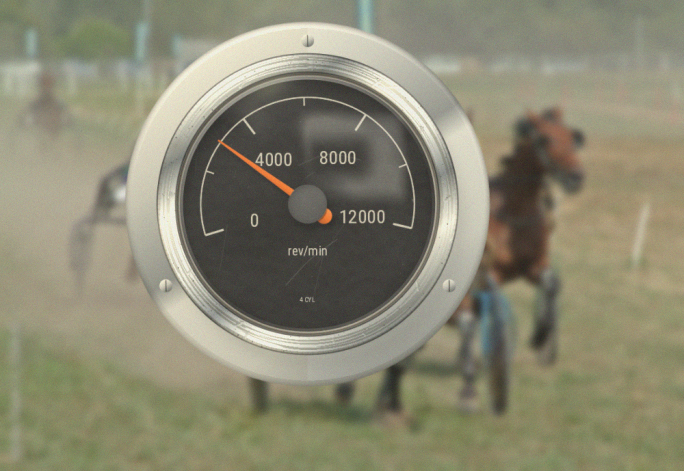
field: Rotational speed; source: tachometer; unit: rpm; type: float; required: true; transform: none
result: 3000 rpm
